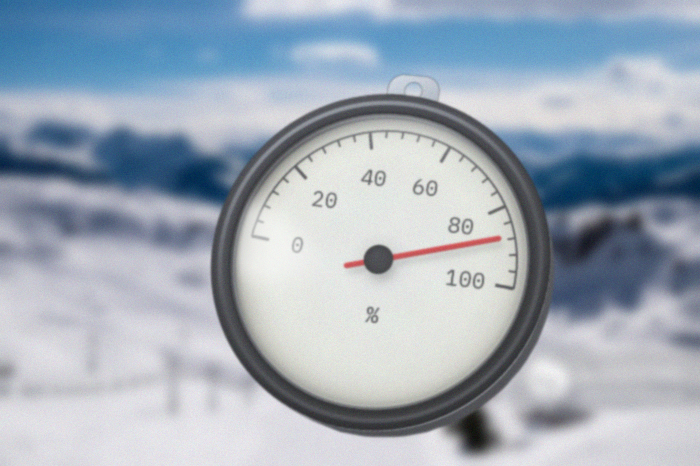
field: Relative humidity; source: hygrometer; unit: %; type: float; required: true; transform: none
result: 88 %
